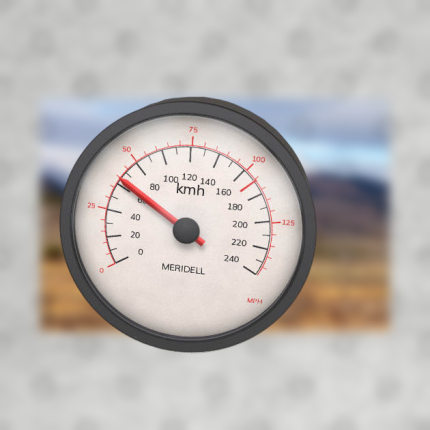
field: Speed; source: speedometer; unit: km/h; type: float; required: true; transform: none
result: 65 km/h
